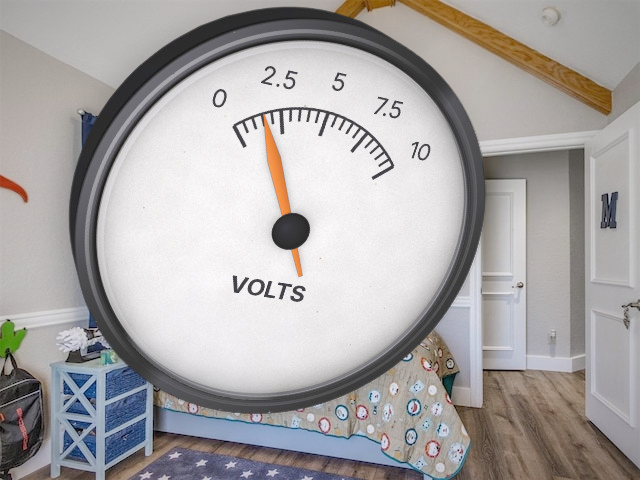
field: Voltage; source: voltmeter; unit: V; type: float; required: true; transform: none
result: 1.5 V
